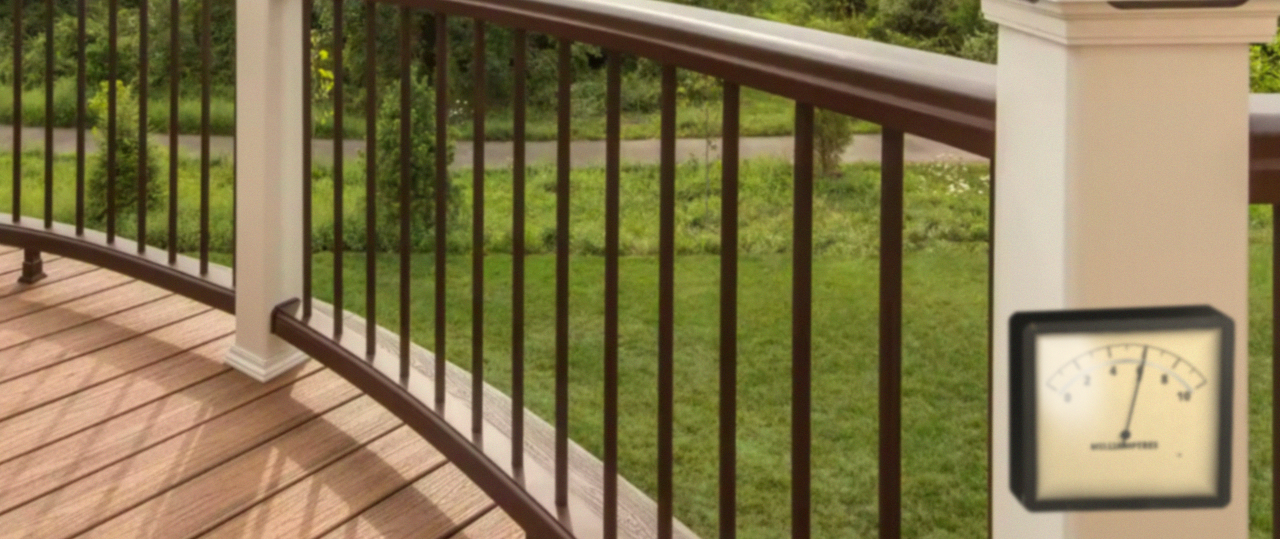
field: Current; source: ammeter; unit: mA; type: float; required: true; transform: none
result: 6 mA
